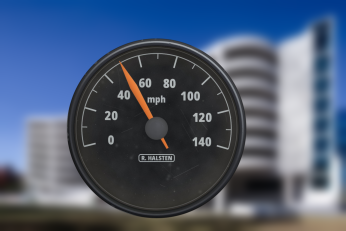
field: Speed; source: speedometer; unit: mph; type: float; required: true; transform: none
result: 50 mph
